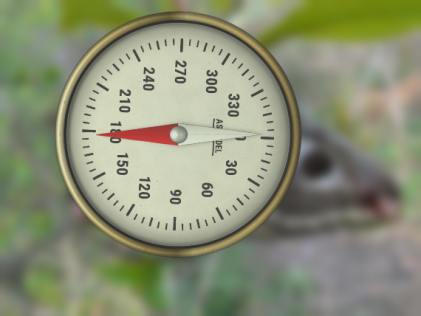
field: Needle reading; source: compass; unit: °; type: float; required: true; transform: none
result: 177.5 °
